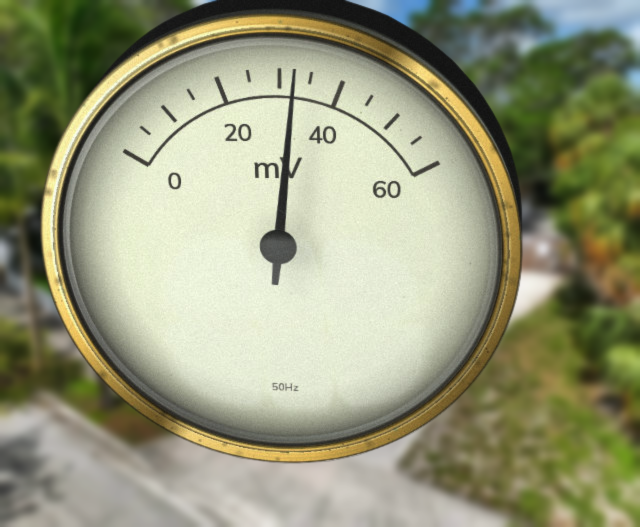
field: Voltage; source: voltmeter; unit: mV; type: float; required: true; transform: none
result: 32.5 mV
